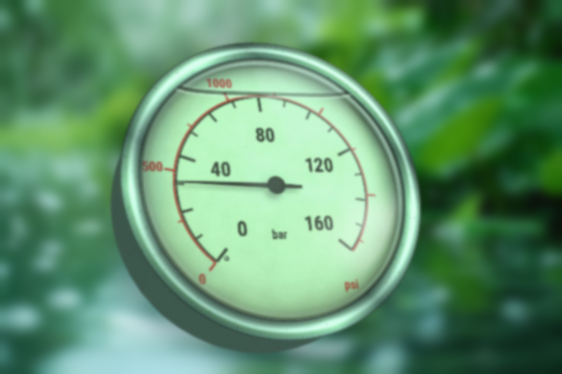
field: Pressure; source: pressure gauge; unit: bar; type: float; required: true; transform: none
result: 30 bar
